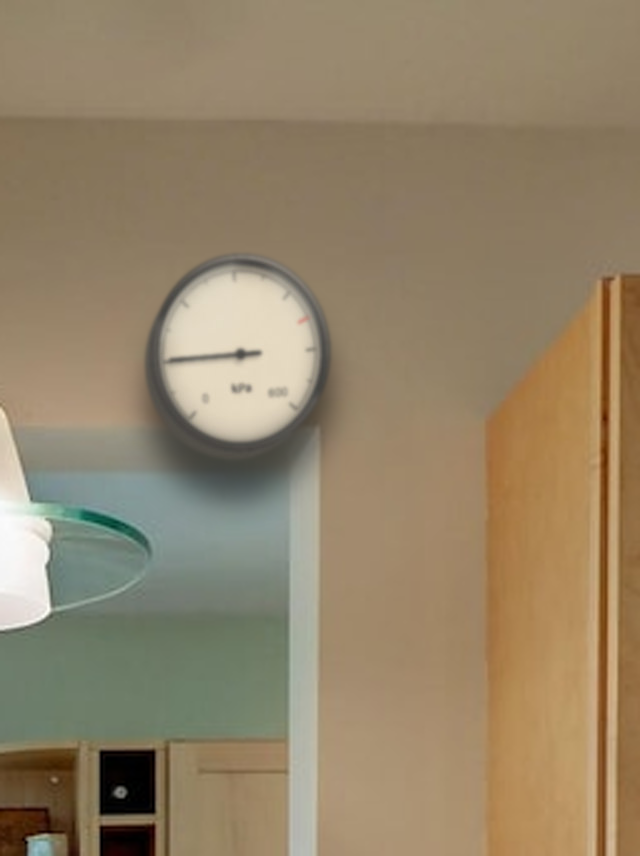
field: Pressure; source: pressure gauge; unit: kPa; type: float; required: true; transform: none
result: 100 kPa
